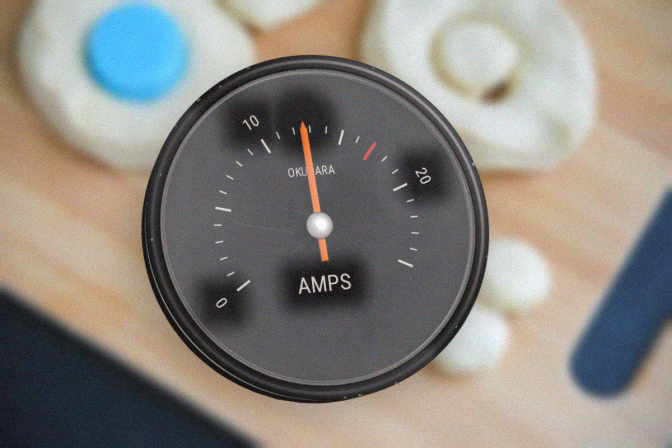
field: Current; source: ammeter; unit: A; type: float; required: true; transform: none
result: 12.5 A
